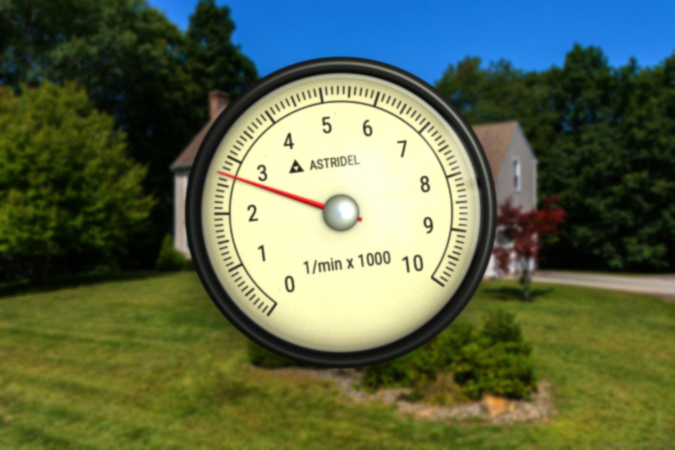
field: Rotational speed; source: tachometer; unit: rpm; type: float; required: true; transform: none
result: 2700 rpm
